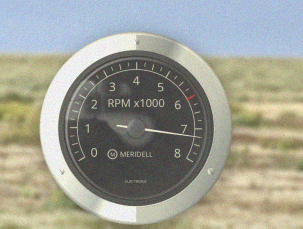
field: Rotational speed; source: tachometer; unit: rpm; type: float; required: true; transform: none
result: 7250 rpm
